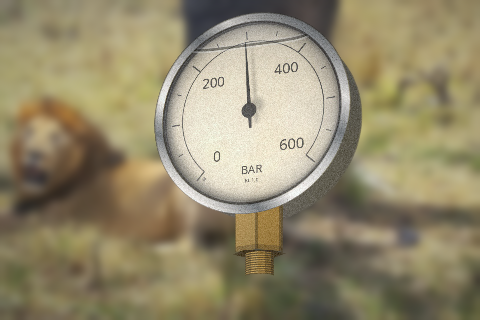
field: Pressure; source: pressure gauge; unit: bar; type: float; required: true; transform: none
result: 300 bar
